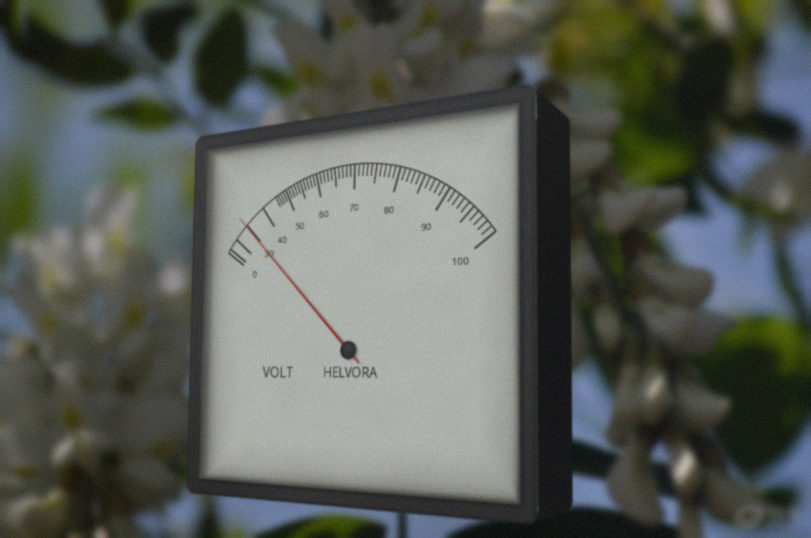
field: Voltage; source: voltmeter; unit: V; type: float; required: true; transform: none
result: 30 V
